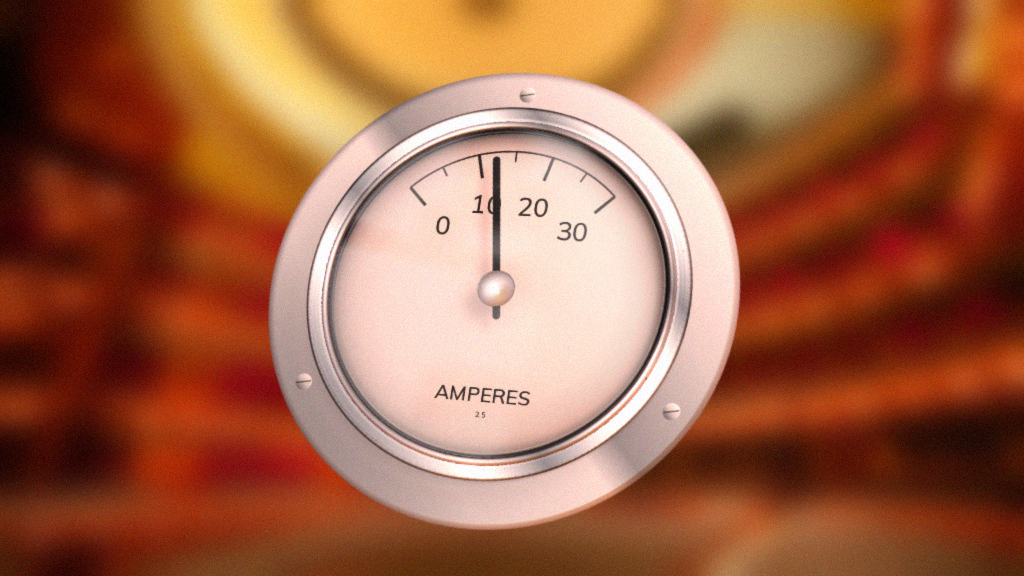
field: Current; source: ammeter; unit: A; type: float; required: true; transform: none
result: 12.5 A
